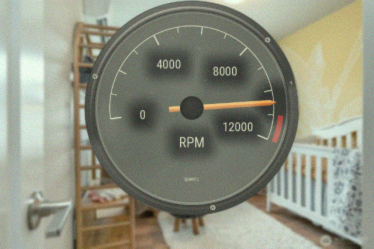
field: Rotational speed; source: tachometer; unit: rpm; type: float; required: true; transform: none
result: 10500 rpm
